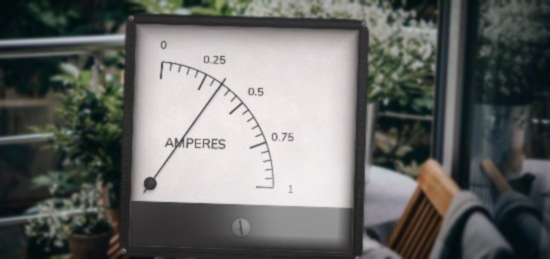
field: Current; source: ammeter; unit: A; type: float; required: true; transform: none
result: 0.35 A
